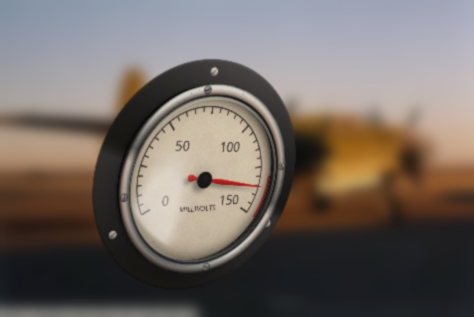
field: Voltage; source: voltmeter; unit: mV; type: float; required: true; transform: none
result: 135 mV
